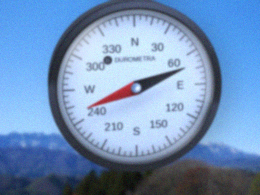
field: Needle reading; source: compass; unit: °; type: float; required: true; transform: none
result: 250 °
